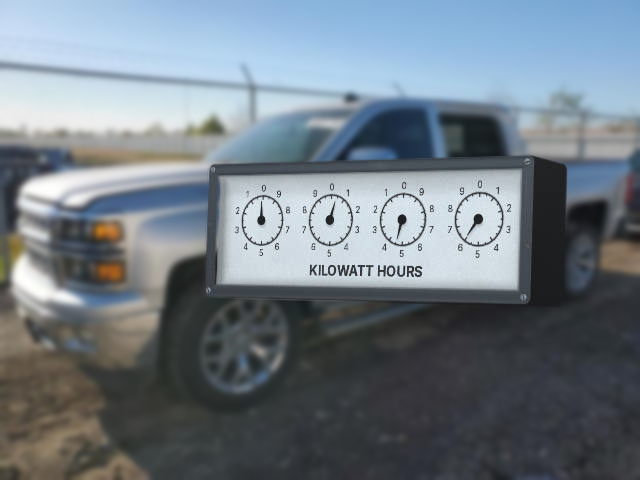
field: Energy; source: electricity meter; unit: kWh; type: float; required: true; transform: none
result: 46 kWh
